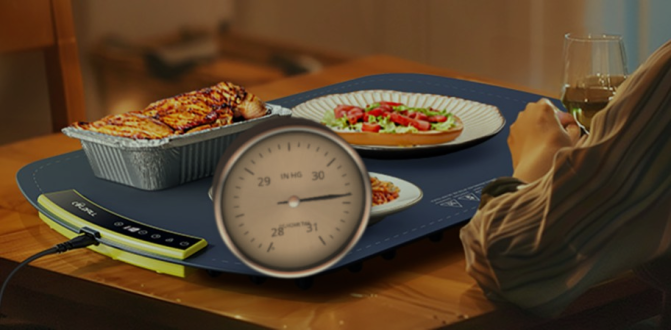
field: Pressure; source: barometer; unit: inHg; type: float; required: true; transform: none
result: 30.4 inHg
